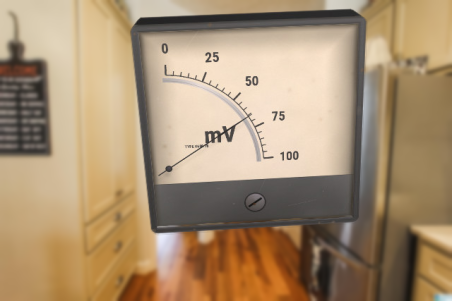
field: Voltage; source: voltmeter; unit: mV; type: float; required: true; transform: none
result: 65 mV
